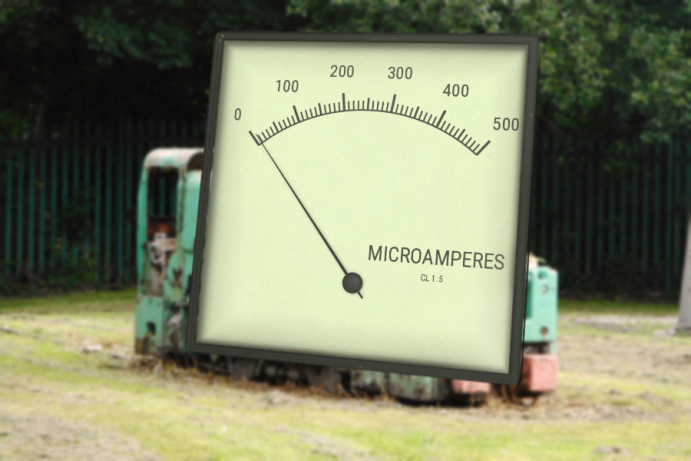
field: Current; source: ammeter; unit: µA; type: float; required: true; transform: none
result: 10 µA
